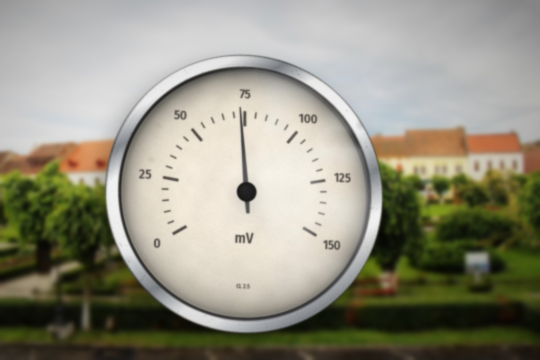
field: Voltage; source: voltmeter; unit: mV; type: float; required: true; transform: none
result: 72.5 mV
